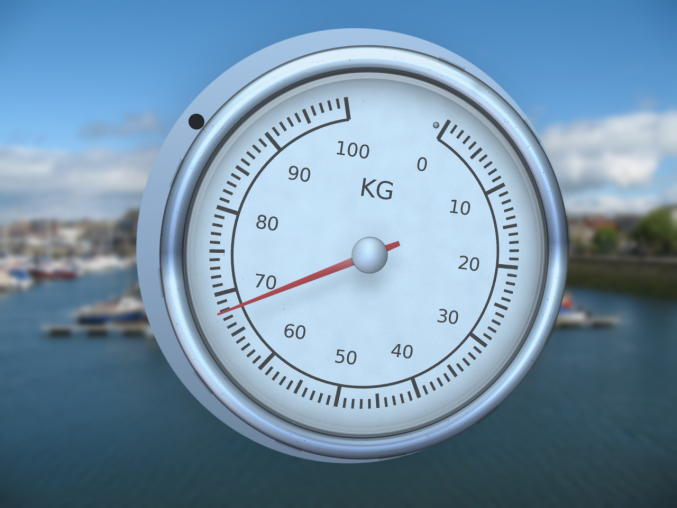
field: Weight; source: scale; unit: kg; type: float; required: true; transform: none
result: 68 kg
